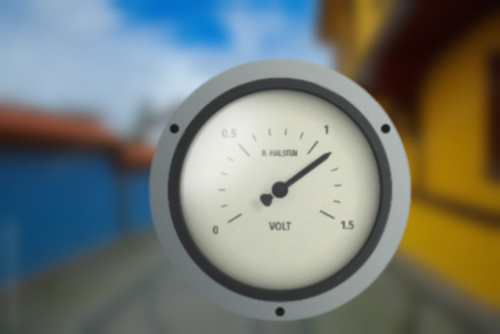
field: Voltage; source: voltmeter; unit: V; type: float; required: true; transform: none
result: 1.1 V
